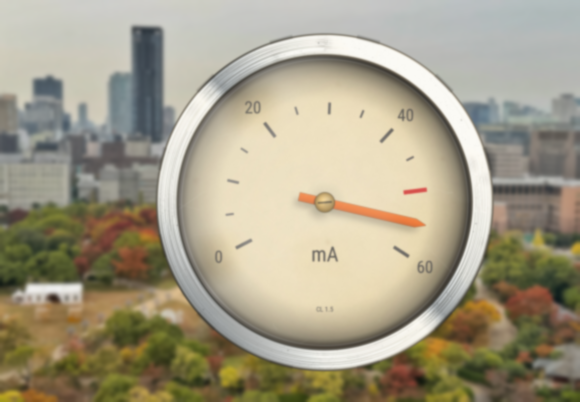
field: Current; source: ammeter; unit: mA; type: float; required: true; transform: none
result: 55 mA
